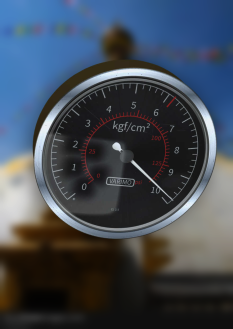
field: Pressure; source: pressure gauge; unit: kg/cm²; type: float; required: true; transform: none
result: 9.8 kg/cm²
